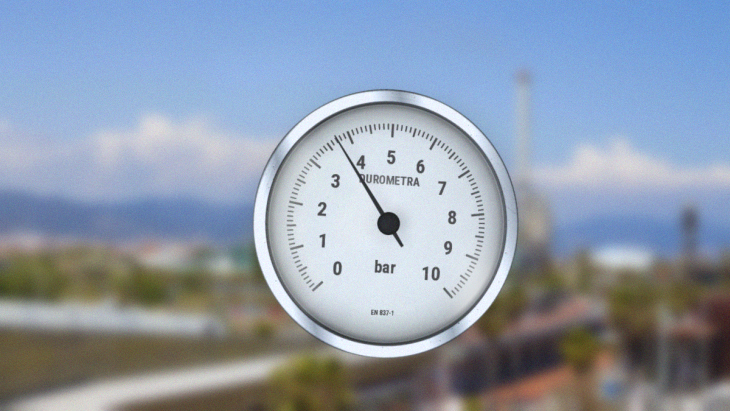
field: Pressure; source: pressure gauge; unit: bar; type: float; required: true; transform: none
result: 3.7 bar
